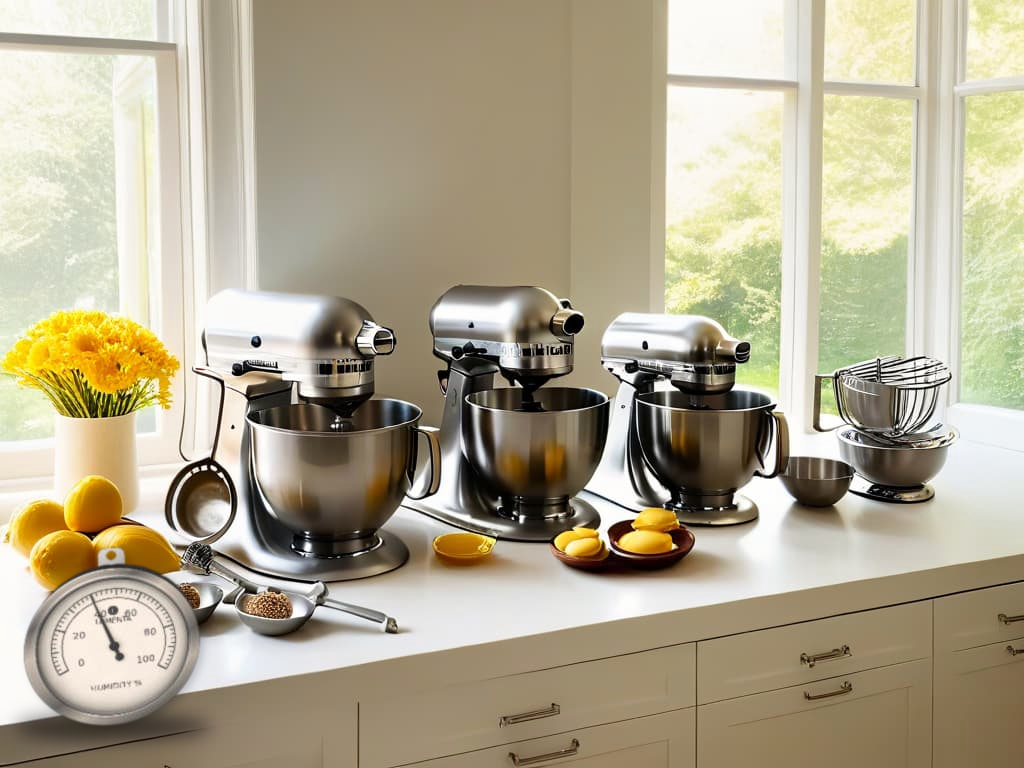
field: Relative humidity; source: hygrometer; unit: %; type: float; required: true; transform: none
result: 40 %
